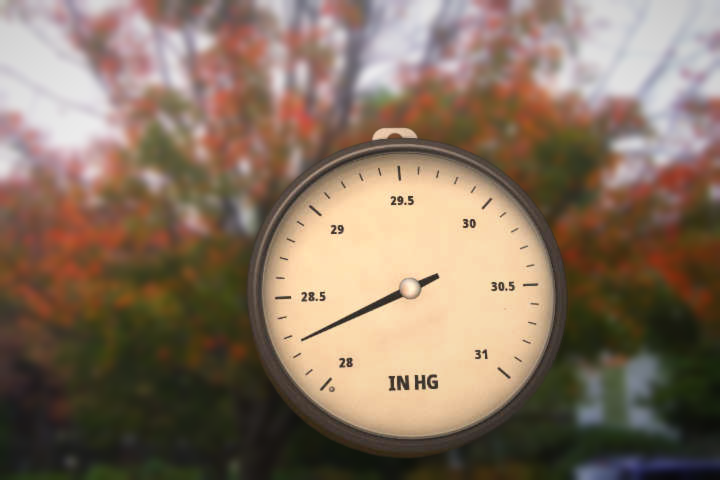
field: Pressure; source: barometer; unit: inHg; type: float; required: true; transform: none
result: 28.25 inHg
